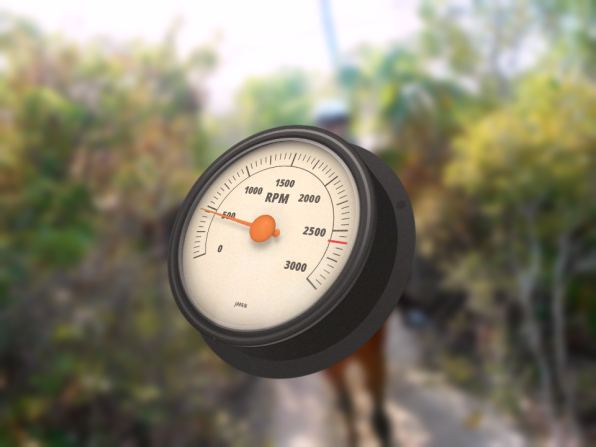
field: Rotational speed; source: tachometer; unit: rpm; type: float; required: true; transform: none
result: 450 rpm
